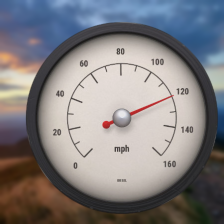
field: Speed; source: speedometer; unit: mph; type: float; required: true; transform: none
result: 120 mph
